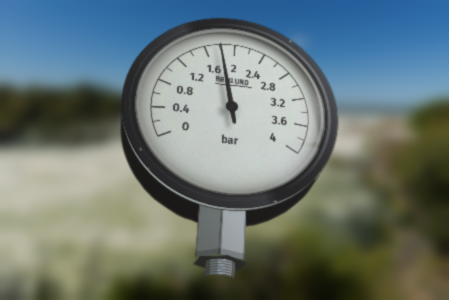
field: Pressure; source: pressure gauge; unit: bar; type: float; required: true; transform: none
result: 1.8 bar
